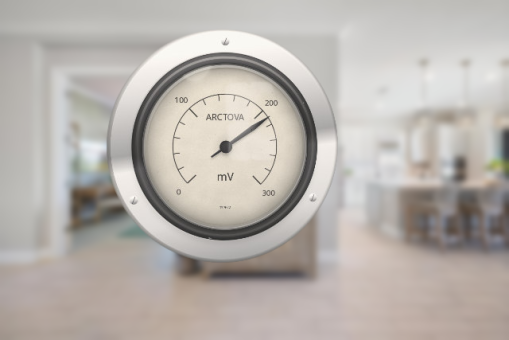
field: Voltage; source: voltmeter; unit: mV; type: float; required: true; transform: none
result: 210 mV
